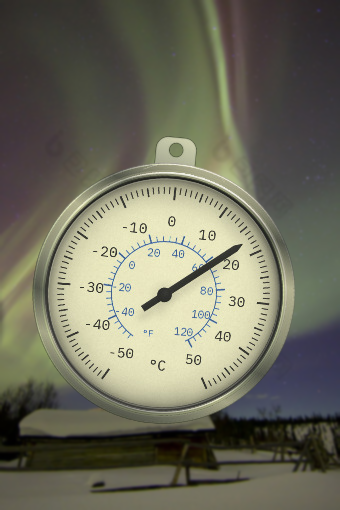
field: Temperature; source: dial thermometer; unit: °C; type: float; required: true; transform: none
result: 17 °C
